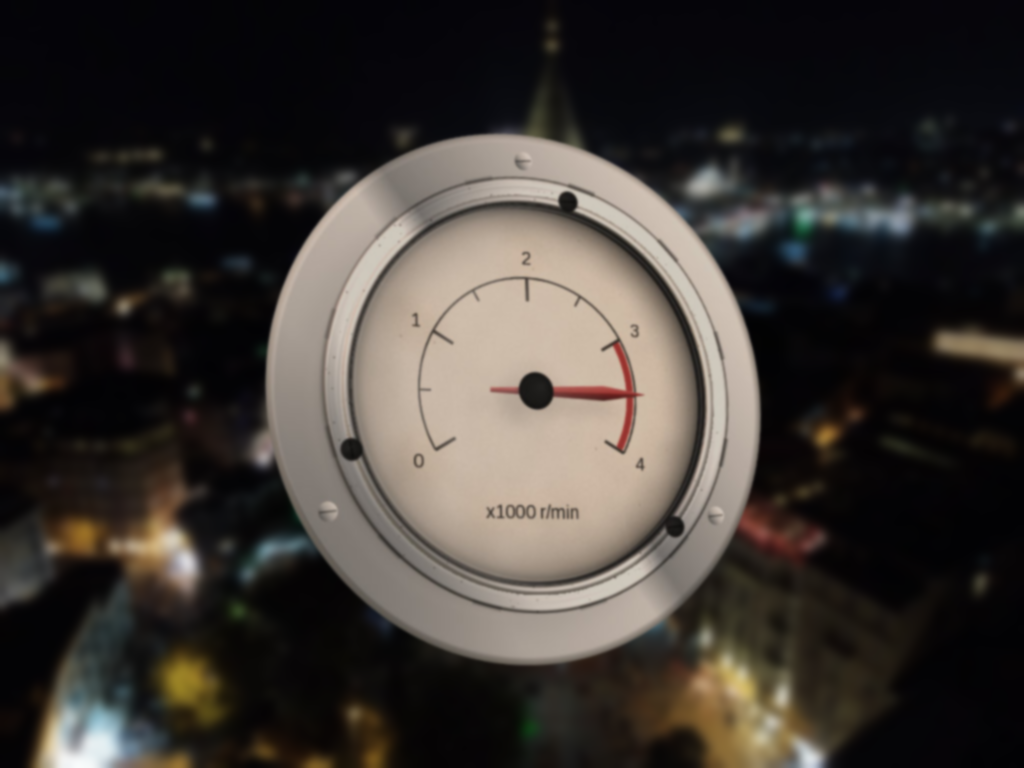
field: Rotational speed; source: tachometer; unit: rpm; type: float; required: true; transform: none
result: 3500 rpm
